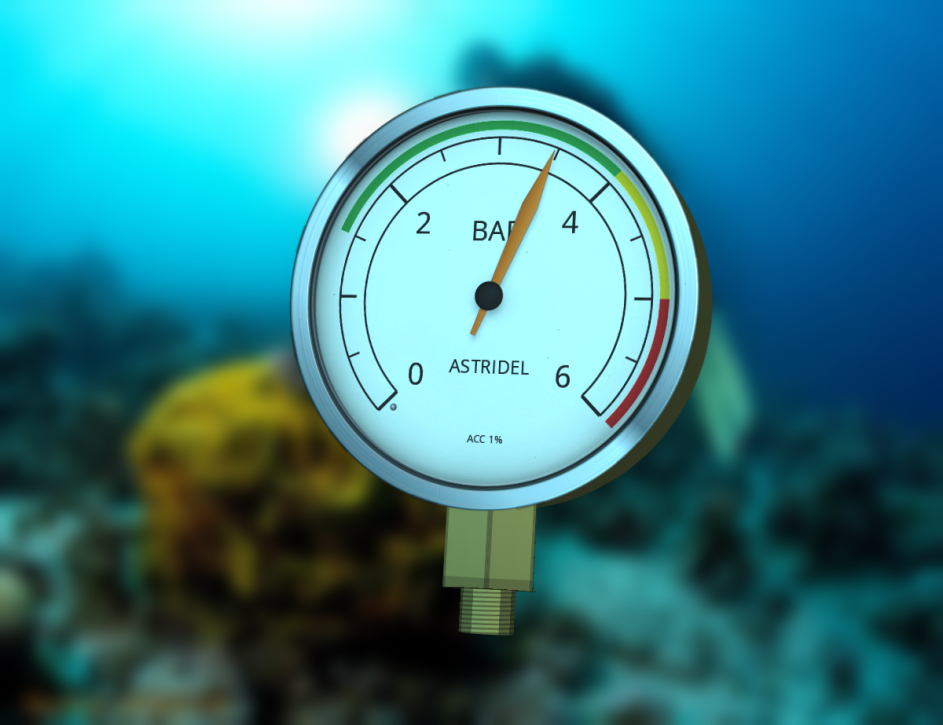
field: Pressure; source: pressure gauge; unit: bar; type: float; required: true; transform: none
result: 3.5 bar
